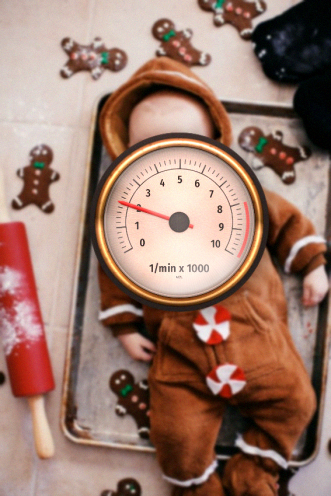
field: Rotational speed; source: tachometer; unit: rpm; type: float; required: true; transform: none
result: 2000 rpm
